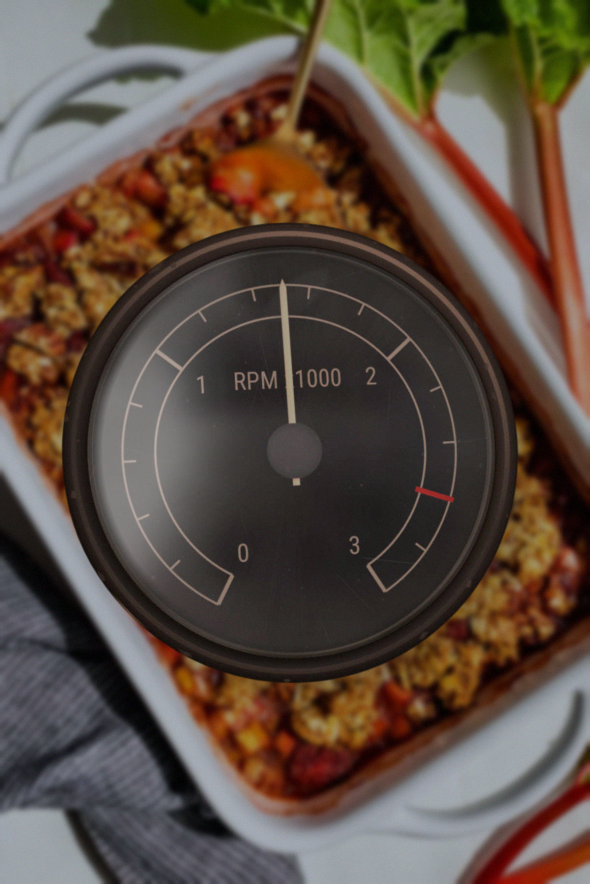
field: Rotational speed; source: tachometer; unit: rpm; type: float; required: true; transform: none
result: 1500 rpm
